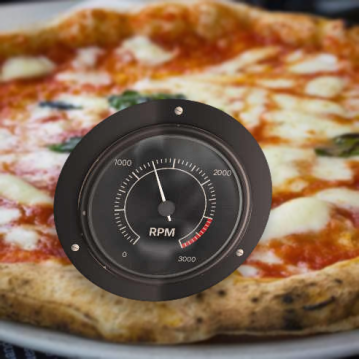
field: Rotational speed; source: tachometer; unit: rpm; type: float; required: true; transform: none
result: 1250 rpm
